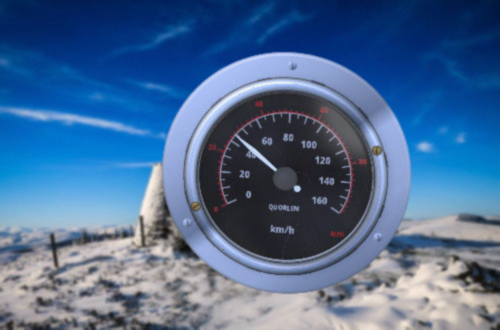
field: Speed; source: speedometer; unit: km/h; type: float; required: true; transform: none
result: 45 km/h
